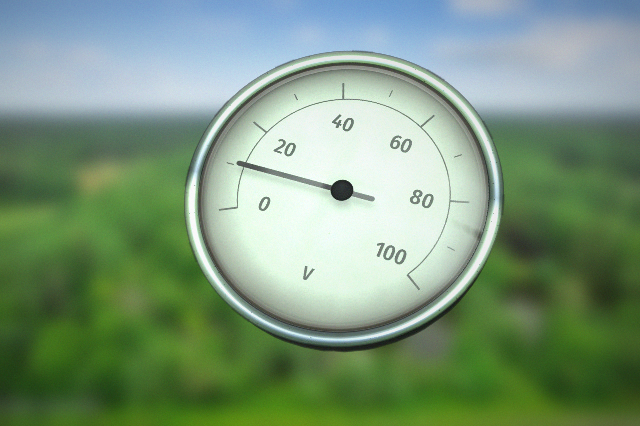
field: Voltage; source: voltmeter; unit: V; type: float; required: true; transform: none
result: 10 V
